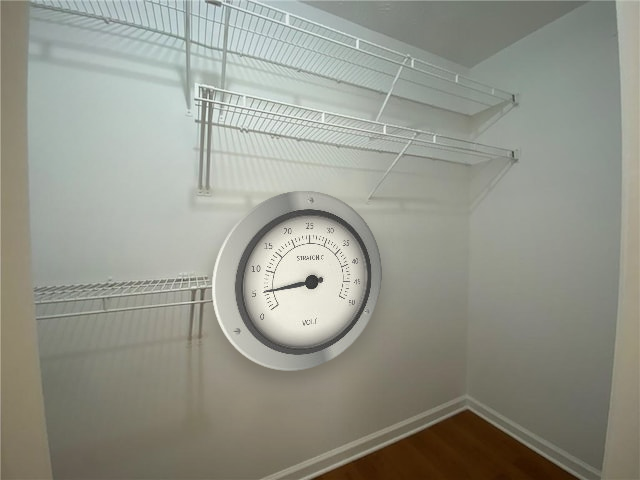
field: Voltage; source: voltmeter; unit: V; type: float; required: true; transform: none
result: 5 V
